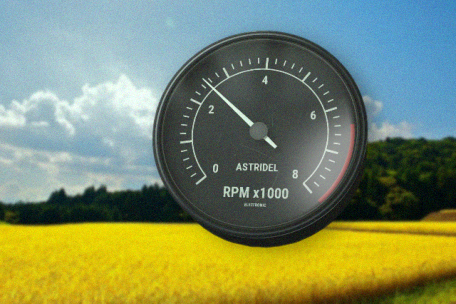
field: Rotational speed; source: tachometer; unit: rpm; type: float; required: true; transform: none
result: 2500 rpm
